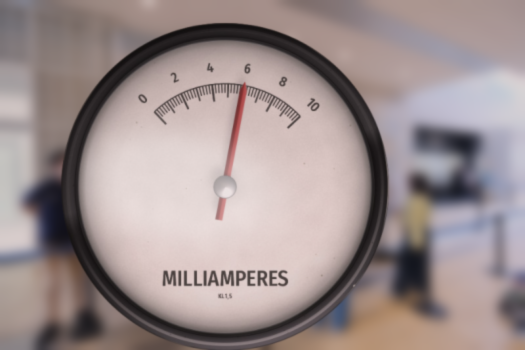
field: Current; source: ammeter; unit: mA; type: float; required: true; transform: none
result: 6 mA
